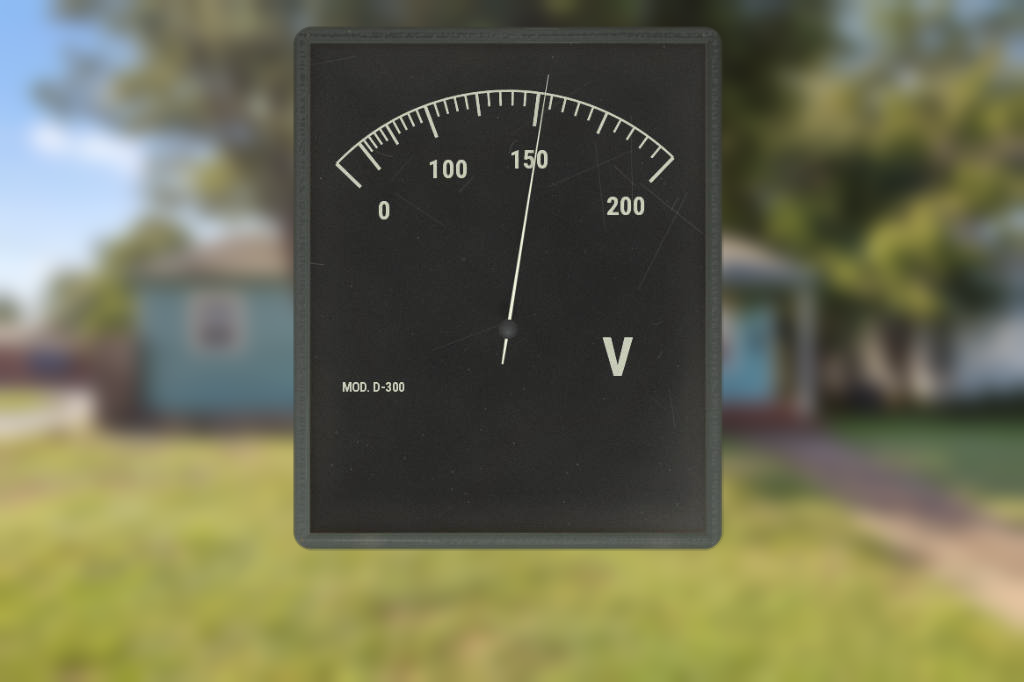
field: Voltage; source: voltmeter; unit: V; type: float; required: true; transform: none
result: 152.5 V
